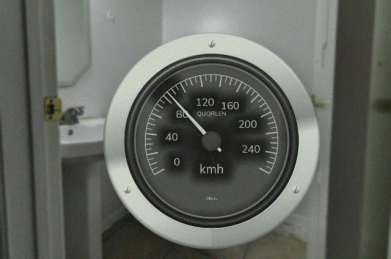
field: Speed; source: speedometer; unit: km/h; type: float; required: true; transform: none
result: 85 km/h
